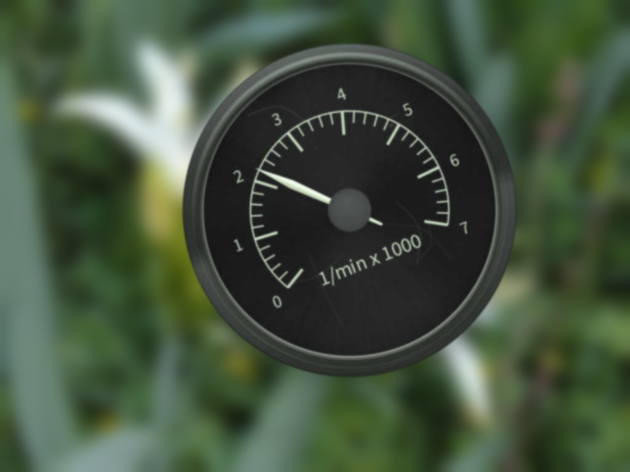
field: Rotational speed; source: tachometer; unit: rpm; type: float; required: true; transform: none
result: 2200 rpm
